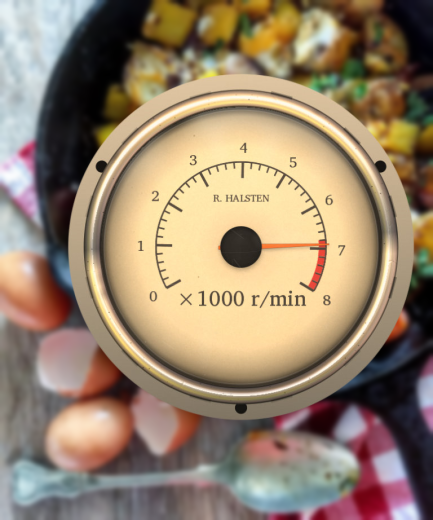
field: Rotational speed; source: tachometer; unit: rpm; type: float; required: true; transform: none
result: 6900 rpm
